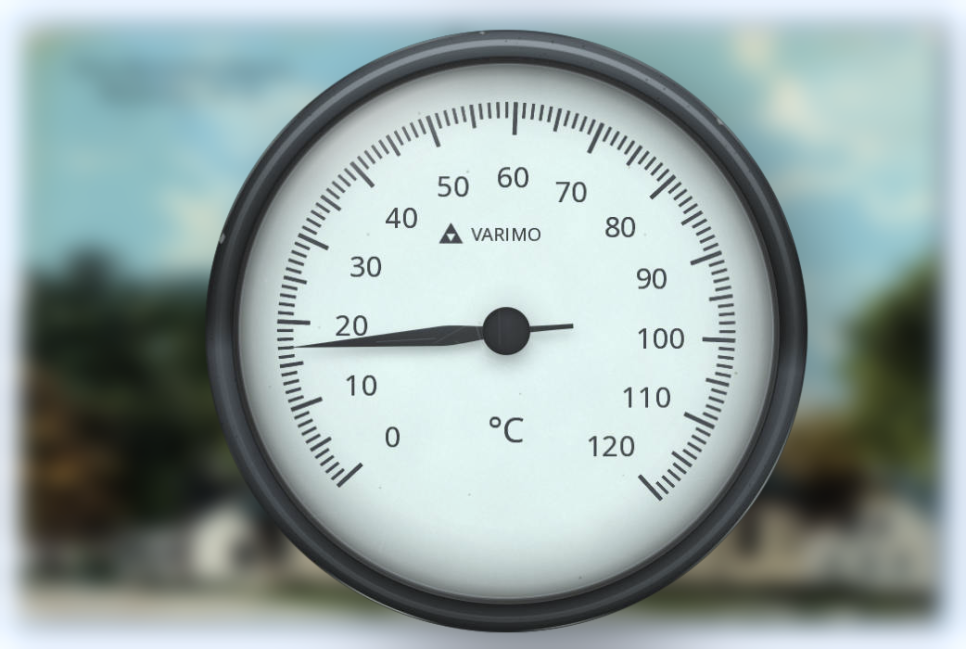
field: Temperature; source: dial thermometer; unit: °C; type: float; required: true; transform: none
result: 17 °C
